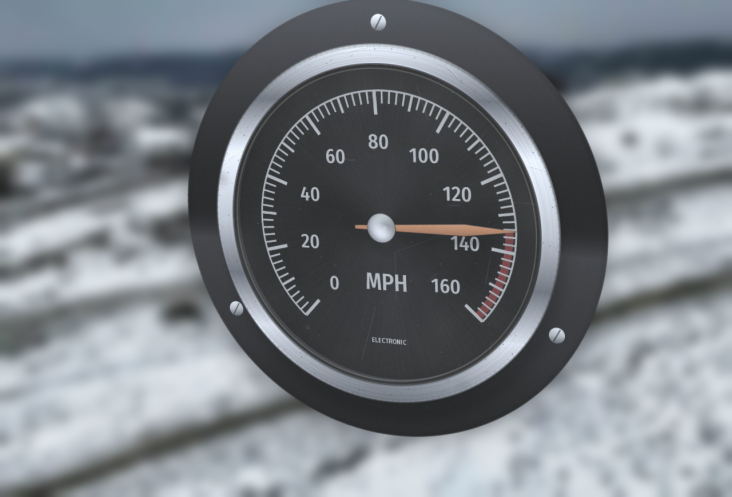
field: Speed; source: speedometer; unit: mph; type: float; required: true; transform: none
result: 134 mph
